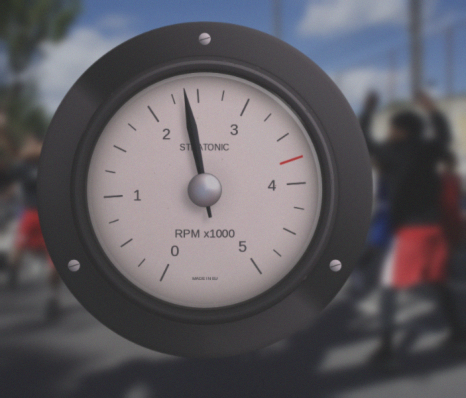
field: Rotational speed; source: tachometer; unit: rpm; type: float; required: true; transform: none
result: 2375 rpm
